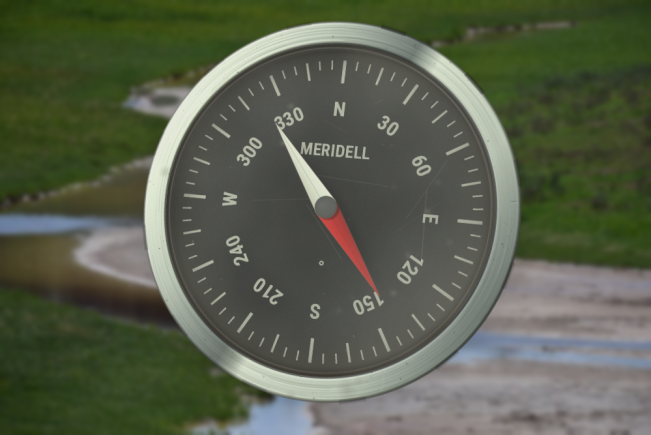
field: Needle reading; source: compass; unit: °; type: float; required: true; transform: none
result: 142.5 °
